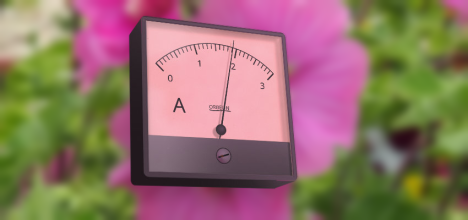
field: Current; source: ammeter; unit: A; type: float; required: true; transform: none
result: 1.9 A
